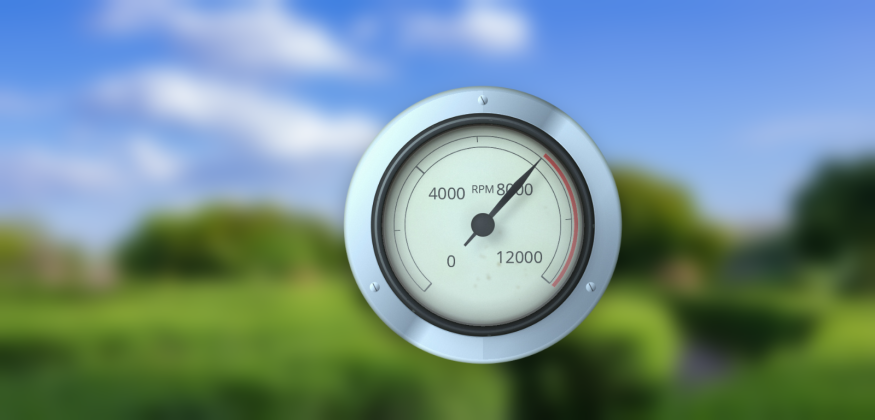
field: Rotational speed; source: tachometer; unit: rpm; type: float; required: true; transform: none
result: 8000 rpm
